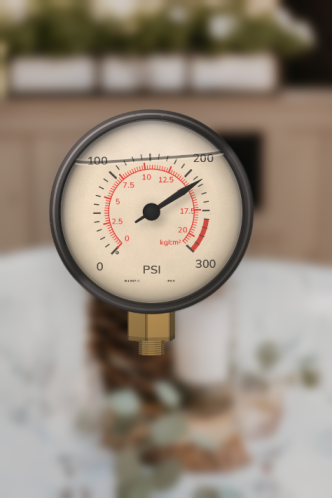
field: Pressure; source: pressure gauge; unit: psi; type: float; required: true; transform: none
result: 215 psi
